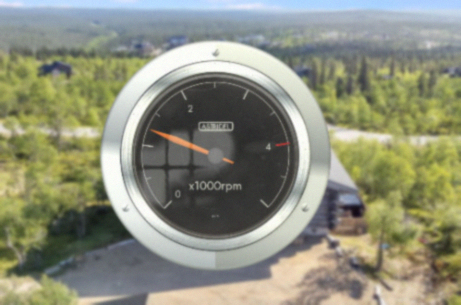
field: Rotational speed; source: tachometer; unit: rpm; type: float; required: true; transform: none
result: 1250 rpm
